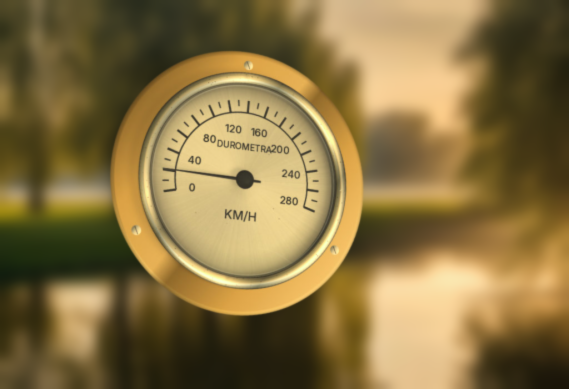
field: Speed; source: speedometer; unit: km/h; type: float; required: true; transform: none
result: 20 km/h
